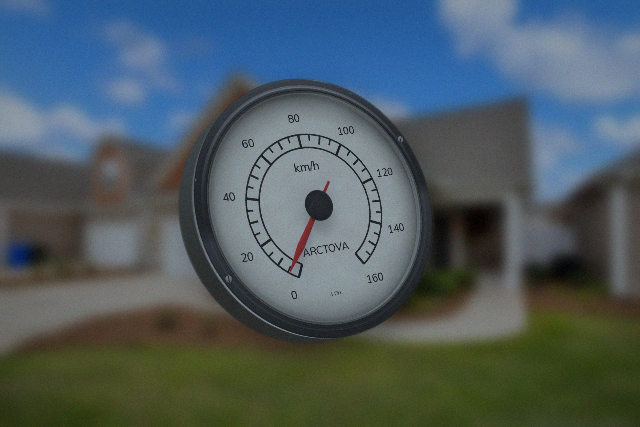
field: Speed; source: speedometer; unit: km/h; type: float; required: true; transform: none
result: 5 km/h
